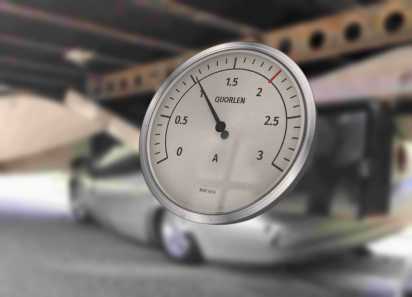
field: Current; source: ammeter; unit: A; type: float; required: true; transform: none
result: 1.05 A
